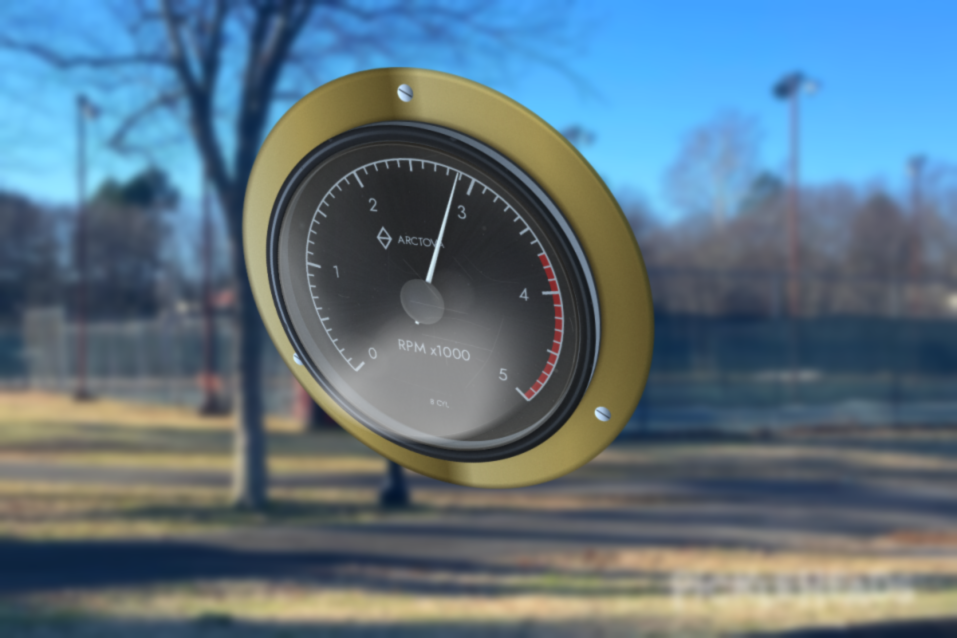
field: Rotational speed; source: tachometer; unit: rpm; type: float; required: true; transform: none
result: 2900 rpm
